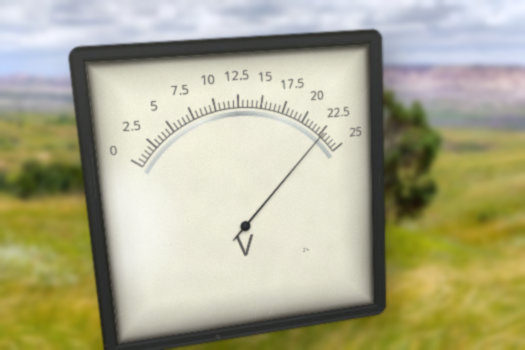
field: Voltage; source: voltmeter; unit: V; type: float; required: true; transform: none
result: 22.5 V
